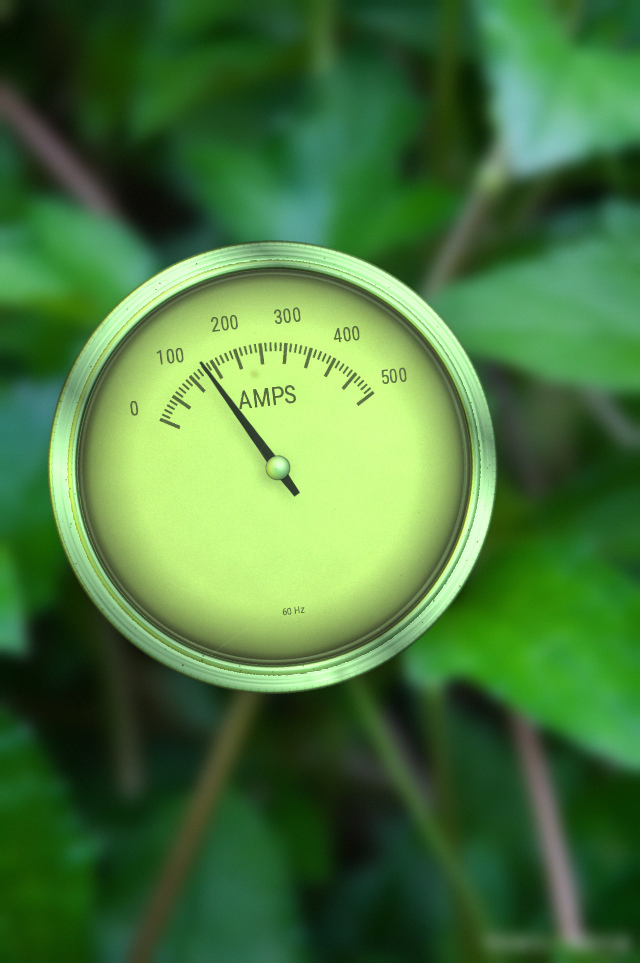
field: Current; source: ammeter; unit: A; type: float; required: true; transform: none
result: 130 A
